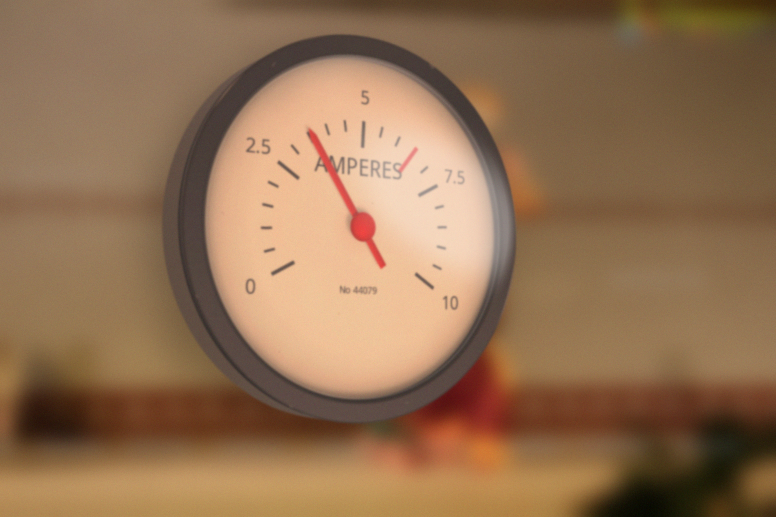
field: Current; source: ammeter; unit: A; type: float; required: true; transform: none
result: 3.5 A
